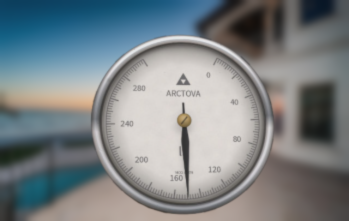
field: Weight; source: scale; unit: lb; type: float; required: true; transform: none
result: 150 lb
